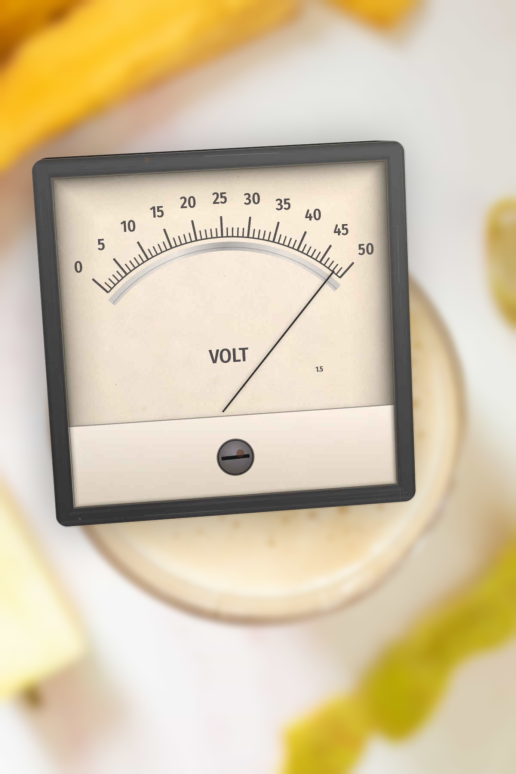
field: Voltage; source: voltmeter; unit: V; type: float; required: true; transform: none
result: 48 V
